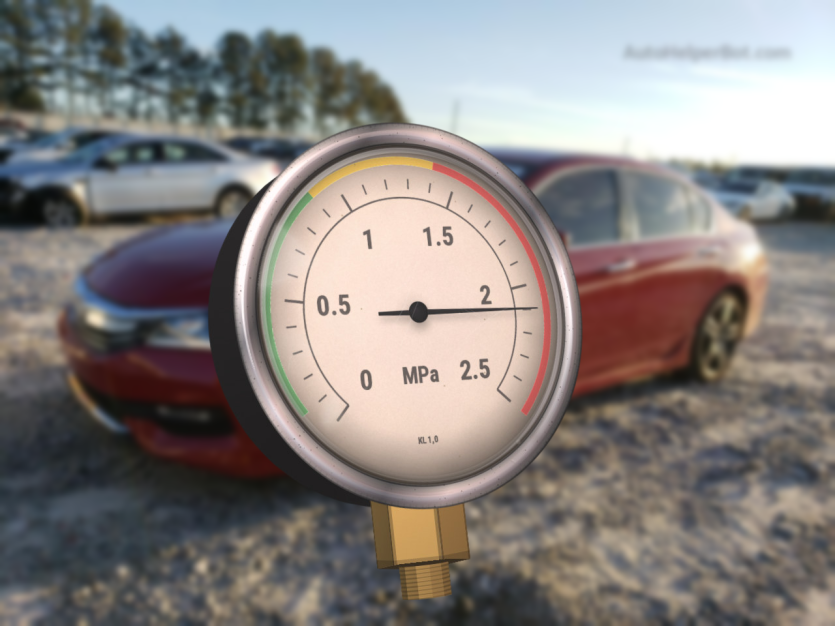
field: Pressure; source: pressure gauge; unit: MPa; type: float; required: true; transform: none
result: 2.1 MPa
